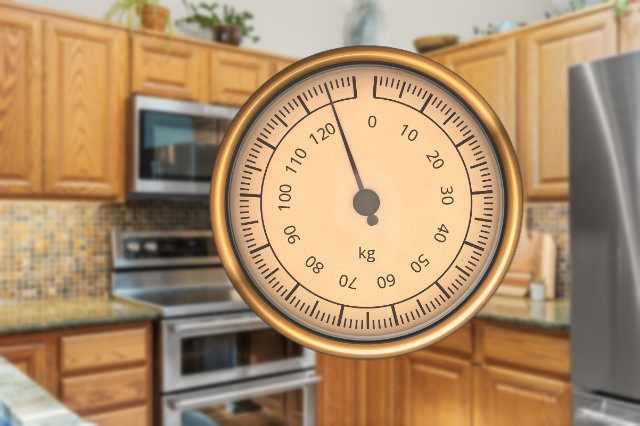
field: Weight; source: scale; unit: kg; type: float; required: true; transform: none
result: 125 kg
